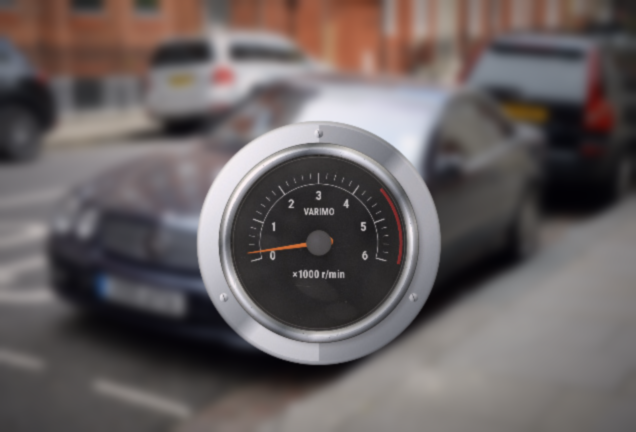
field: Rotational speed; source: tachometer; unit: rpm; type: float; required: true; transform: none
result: 200 rpm
